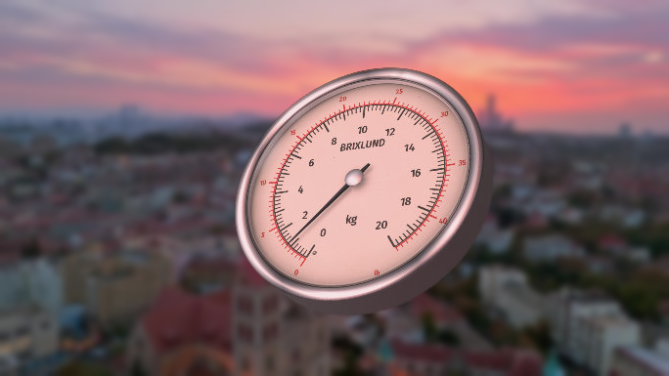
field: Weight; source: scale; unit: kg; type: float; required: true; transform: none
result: 1 kg
